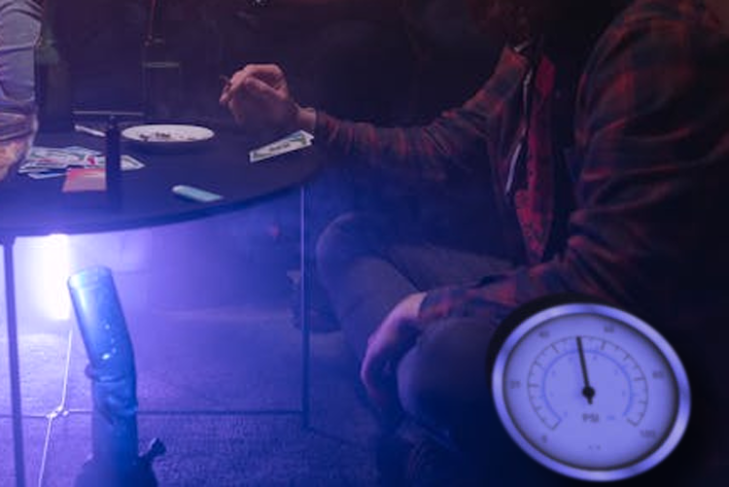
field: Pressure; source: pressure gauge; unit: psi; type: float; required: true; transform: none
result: 50 psi
